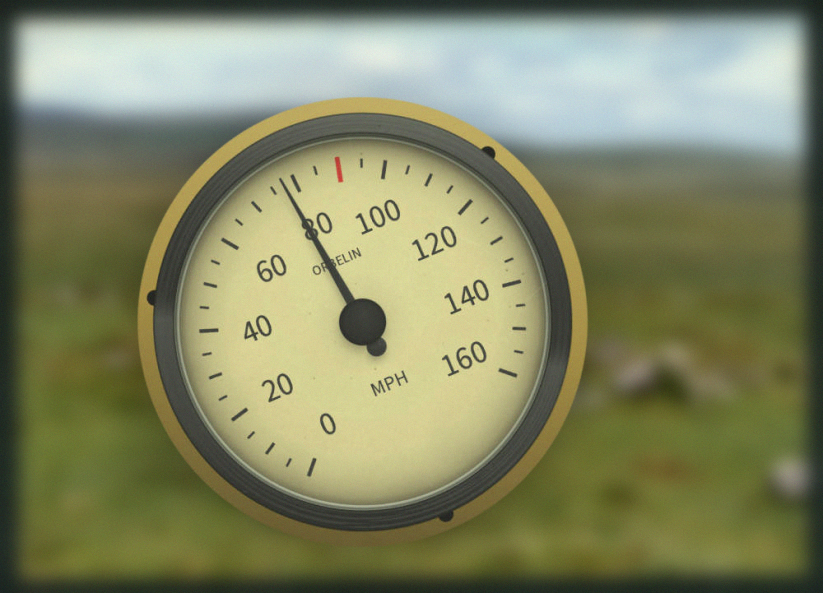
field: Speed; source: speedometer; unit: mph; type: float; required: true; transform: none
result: 77.5 mph
